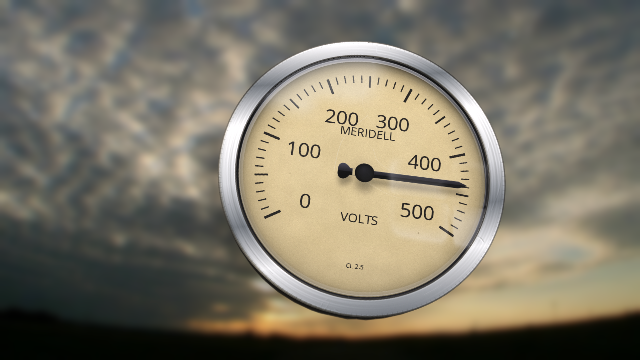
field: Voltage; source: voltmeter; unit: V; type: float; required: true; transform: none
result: 440 V
